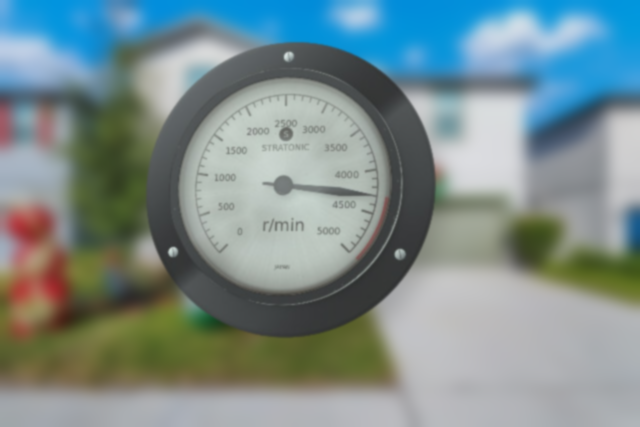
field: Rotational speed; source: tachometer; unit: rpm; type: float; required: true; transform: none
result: 4300 rpm
